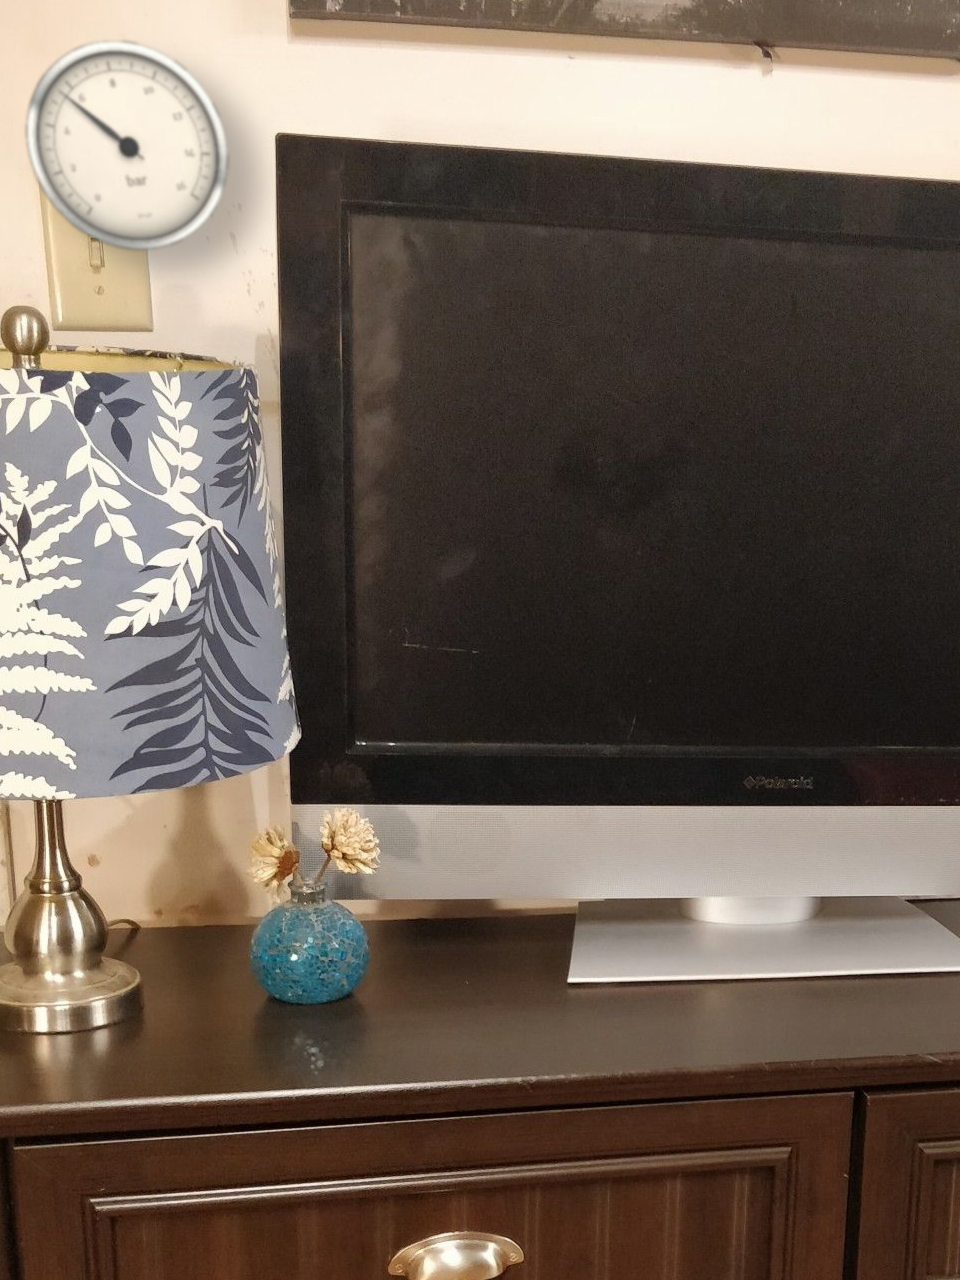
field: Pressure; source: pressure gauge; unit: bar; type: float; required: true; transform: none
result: 5.5 bar
